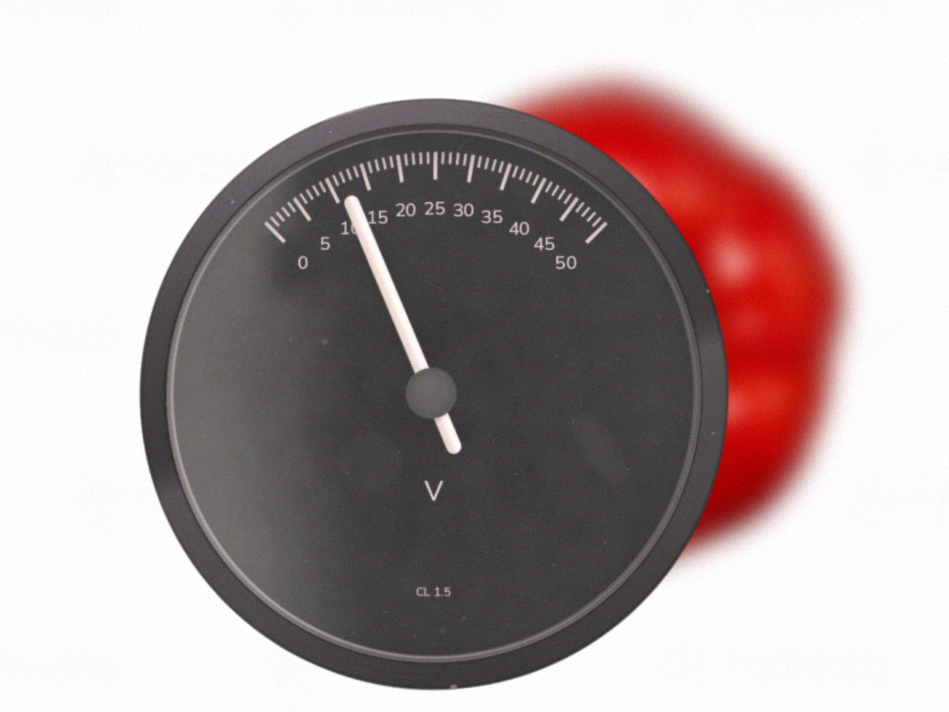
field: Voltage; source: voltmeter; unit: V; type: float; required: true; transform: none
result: 12 V
